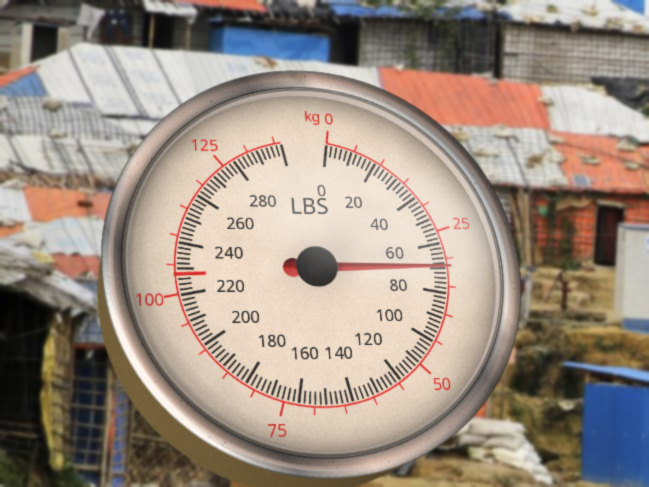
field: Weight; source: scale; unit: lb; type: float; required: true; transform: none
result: 70 lb
